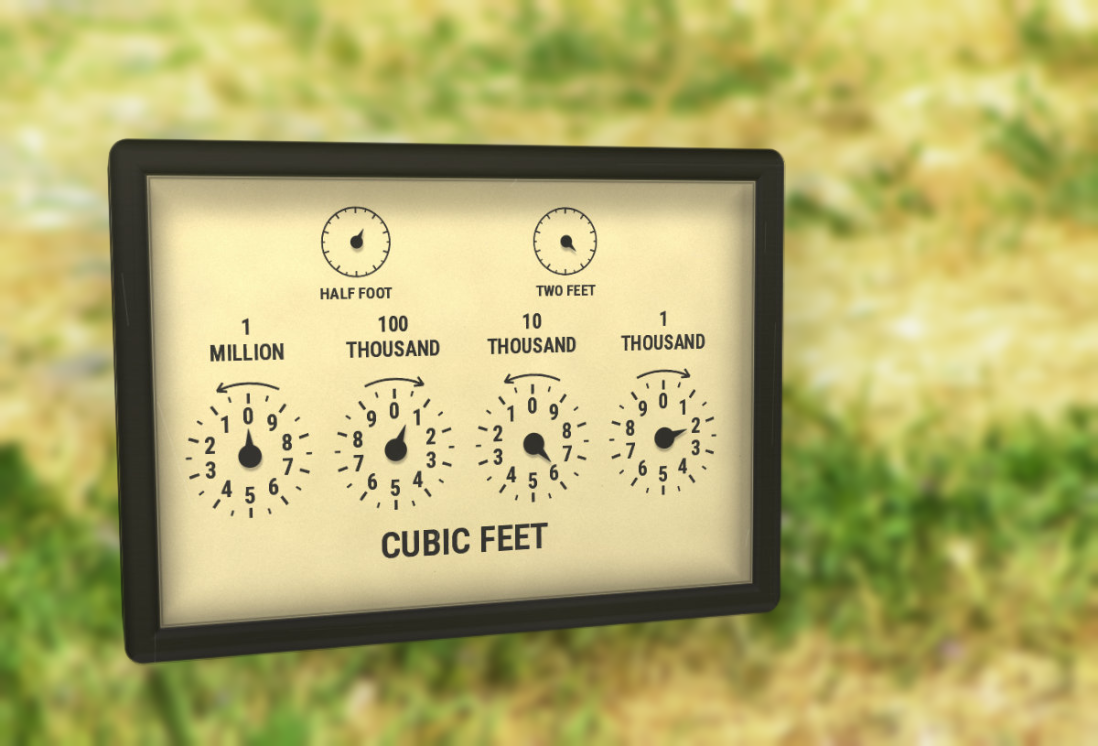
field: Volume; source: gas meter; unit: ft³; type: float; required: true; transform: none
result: 6200 ft³
